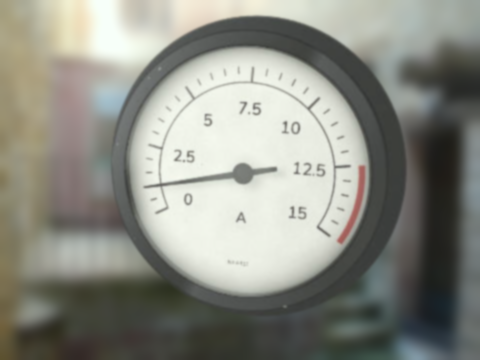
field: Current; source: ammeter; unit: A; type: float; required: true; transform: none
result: 1 A
